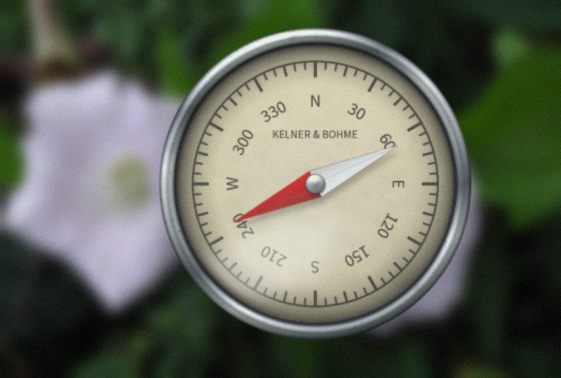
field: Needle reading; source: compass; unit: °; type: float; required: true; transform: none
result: 245 °
